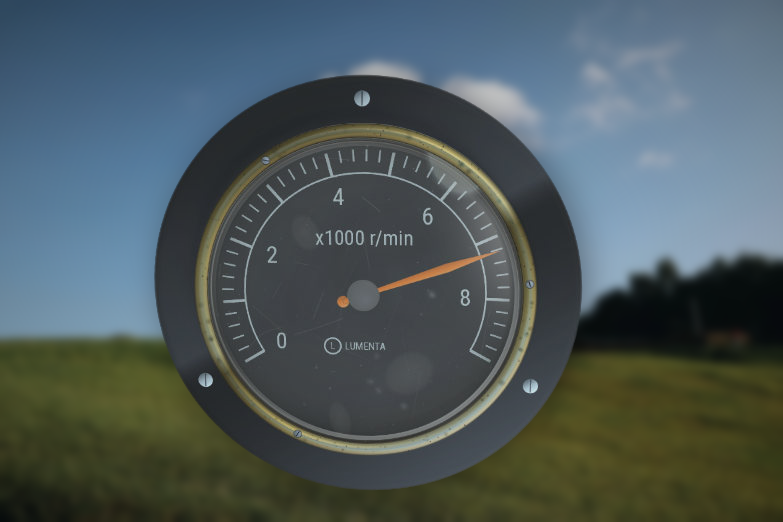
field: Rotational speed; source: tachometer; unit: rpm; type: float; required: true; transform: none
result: 7200 rpm
